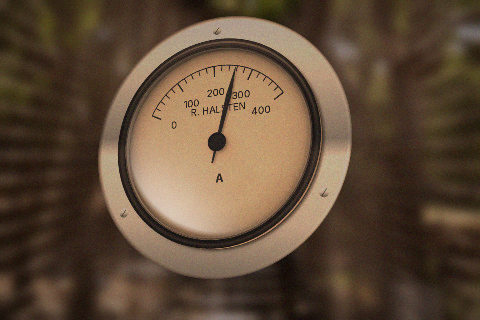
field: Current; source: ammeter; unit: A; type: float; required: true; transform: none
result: 260 A
